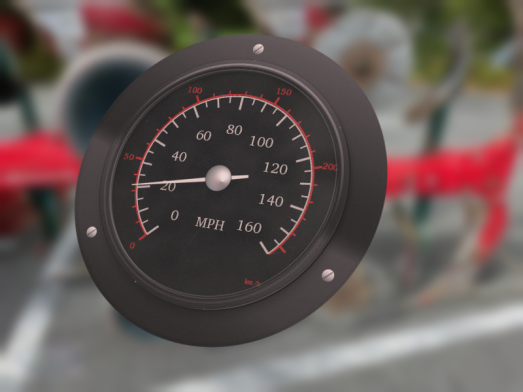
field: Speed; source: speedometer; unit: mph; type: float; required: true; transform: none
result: 20 mph
